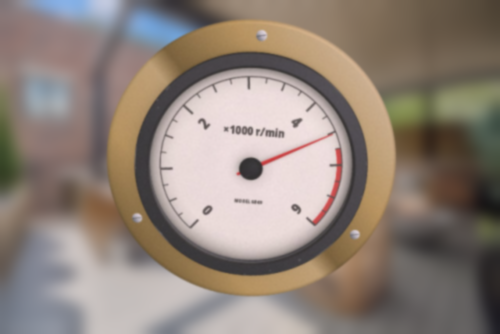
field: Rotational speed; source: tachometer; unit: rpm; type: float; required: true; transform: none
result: 4500 rpm
